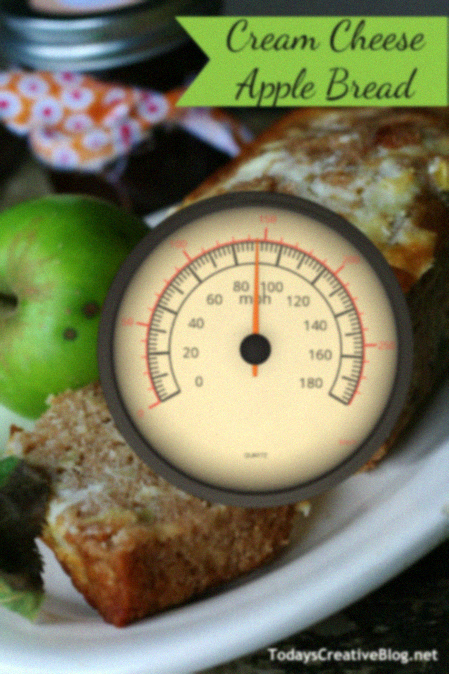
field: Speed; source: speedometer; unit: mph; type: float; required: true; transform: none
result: 90 mph
